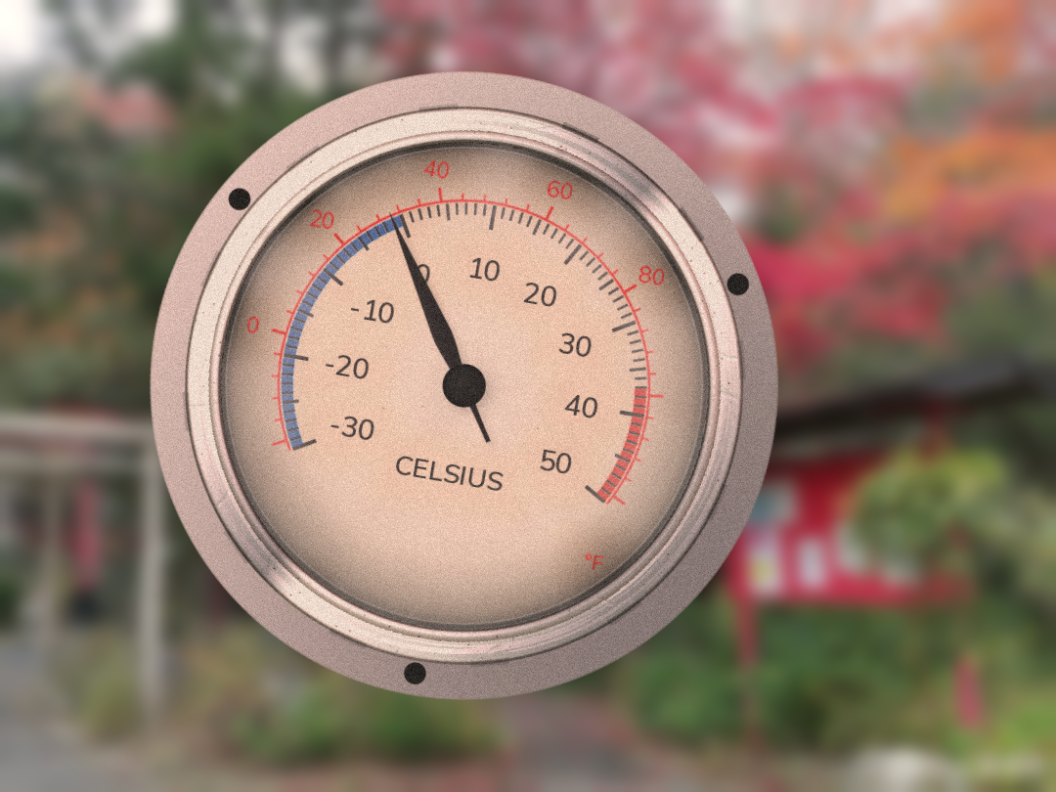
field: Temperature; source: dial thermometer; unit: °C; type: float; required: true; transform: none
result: -1 °C
